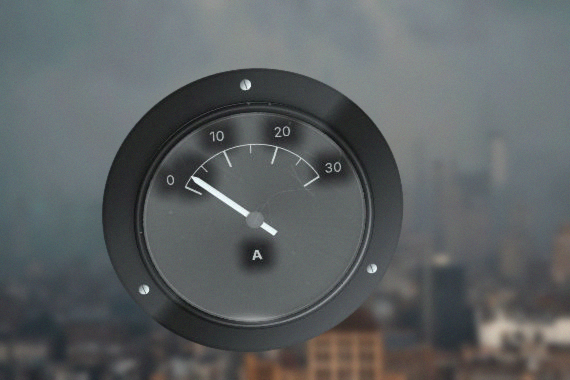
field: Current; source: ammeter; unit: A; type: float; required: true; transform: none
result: 2.5 A
